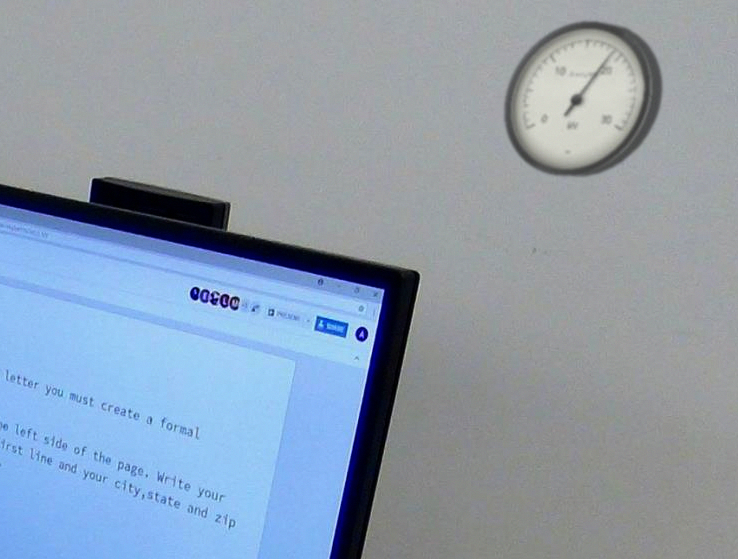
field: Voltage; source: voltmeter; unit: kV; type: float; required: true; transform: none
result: 19 kV
